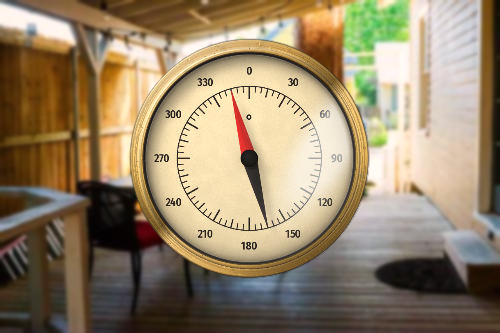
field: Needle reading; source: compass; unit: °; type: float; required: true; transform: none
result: 345 °
